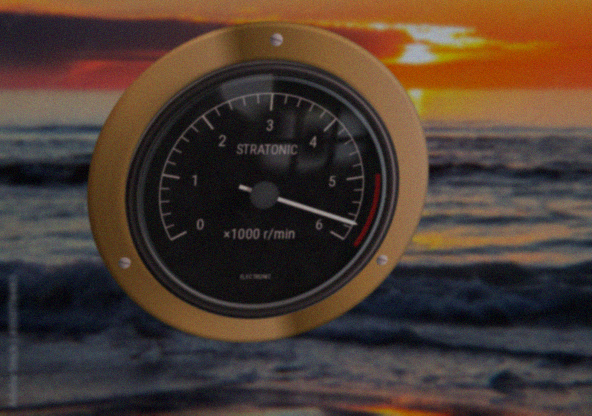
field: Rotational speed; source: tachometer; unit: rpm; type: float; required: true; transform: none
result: 5700 rpm
